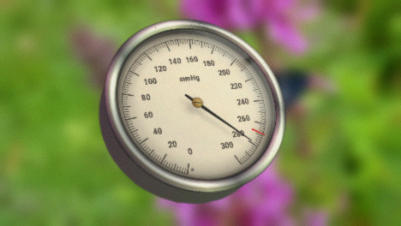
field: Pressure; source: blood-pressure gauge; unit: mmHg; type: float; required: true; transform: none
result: 280 mmHg
